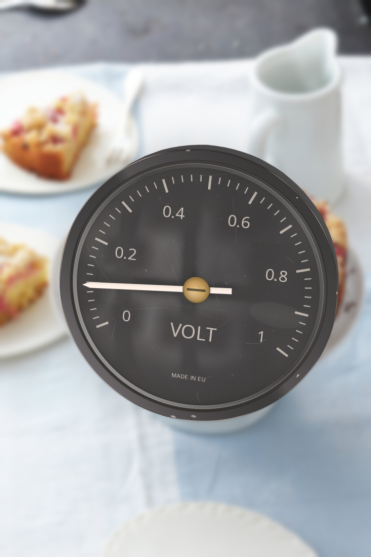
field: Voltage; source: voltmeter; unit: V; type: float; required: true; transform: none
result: 0.1 V
